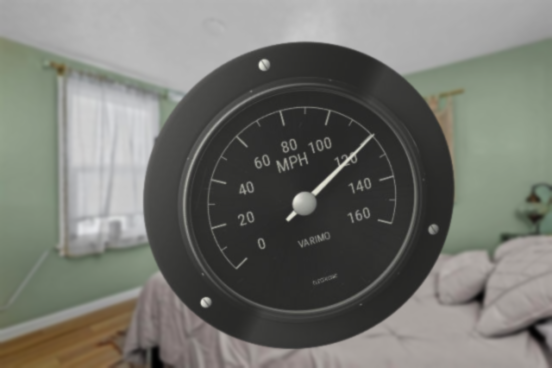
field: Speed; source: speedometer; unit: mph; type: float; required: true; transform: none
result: 120 mph
